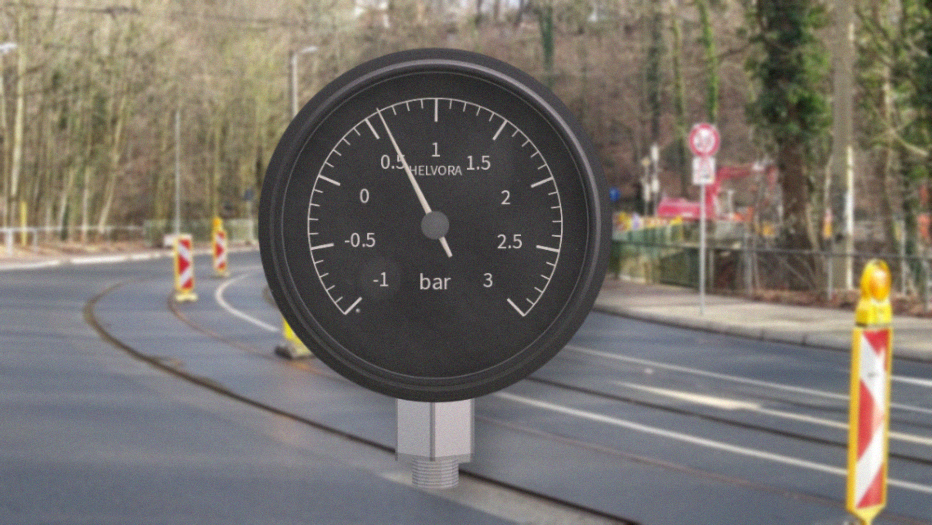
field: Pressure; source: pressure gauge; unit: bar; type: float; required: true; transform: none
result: 0.6 bar
